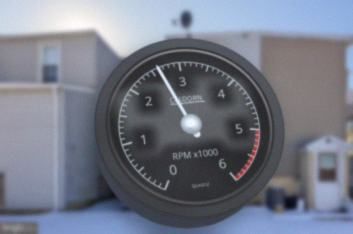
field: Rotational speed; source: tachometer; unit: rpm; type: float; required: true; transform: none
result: 2600 rpm
